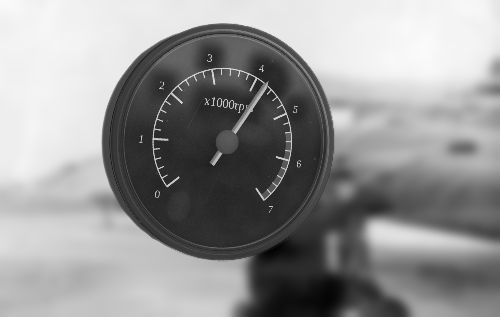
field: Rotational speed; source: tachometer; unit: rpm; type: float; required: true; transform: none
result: 4200 rpm
